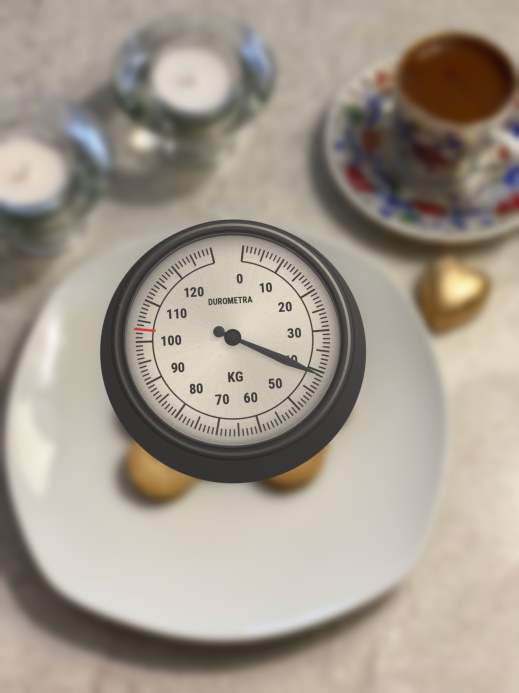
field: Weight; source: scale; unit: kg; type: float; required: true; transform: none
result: 41 kg
